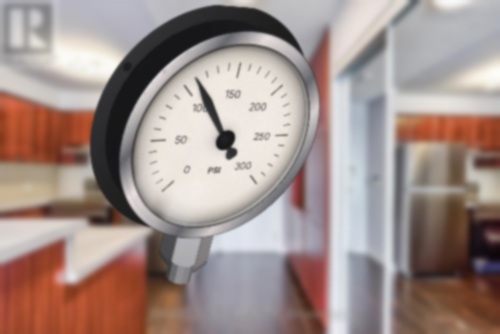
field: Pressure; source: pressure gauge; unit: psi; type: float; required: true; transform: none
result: 110 psi
